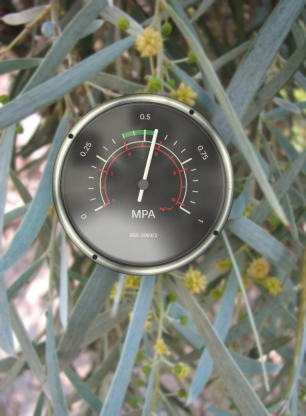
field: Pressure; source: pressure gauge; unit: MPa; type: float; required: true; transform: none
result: 0.55 MPa
